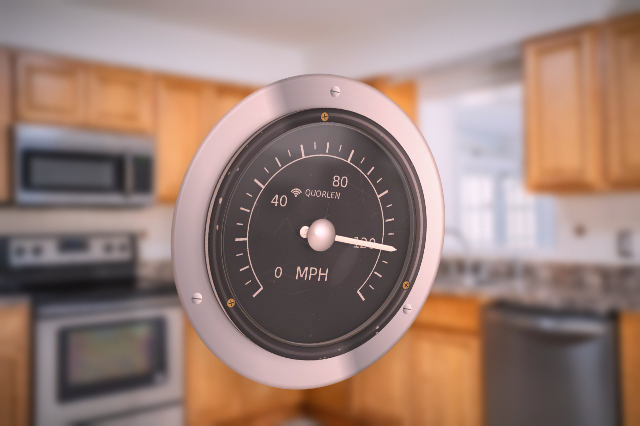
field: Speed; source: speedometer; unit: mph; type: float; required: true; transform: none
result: 120 mph
